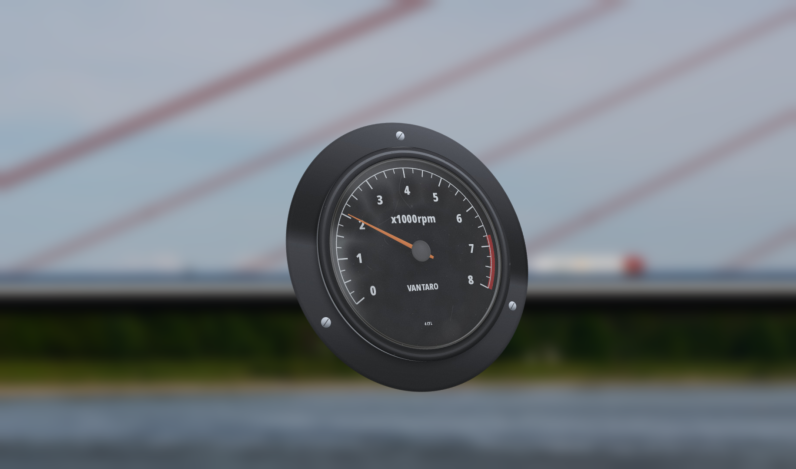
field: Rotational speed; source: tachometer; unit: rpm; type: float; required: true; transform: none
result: 2000 rpm
